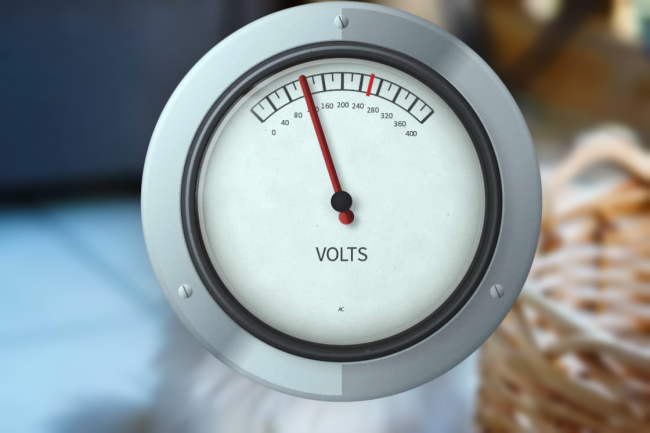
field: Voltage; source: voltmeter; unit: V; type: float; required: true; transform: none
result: 120 V
